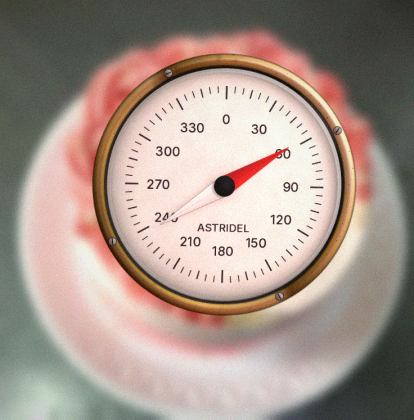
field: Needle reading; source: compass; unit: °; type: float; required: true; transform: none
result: 57.5 °
